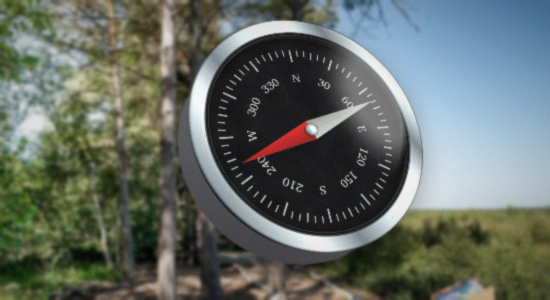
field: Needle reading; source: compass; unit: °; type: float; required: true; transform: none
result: 250 °
